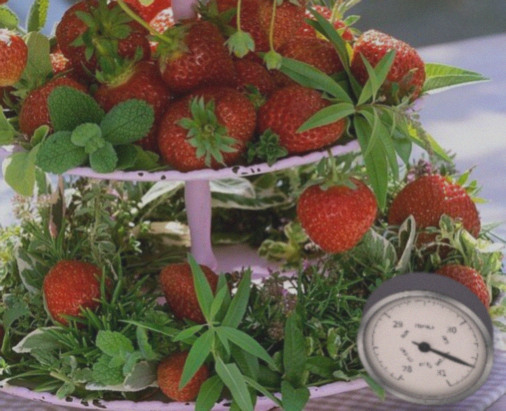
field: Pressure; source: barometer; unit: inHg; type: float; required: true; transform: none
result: 30.6 inHg
